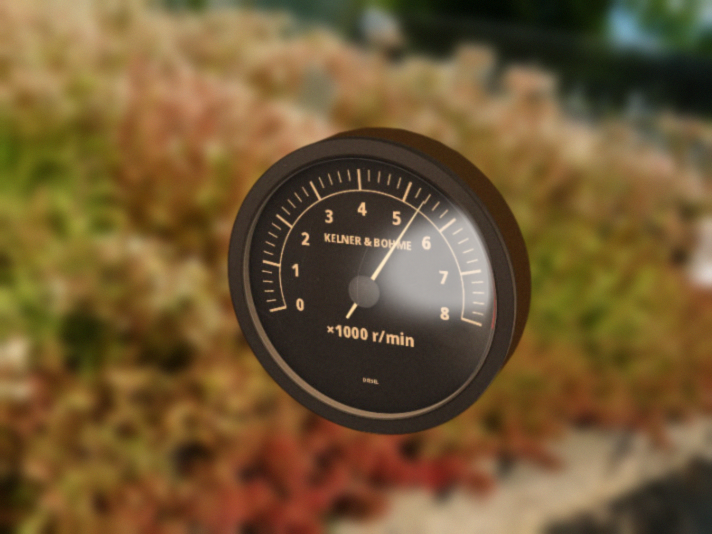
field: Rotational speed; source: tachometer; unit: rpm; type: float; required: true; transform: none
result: 5400 rpm
